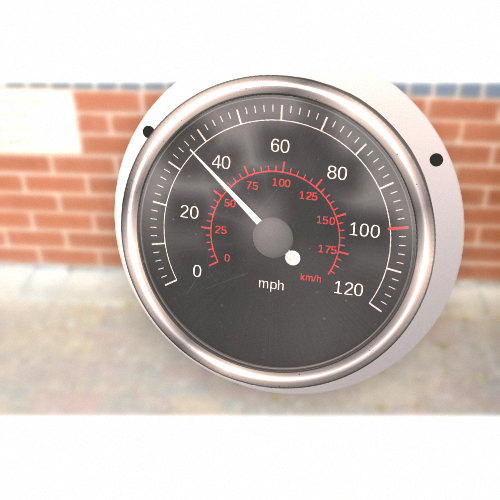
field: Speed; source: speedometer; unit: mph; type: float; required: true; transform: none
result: 36 mph
